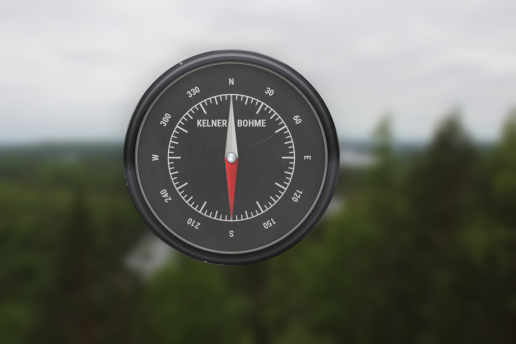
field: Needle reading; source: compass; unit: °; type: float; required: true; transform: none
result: 180 °
